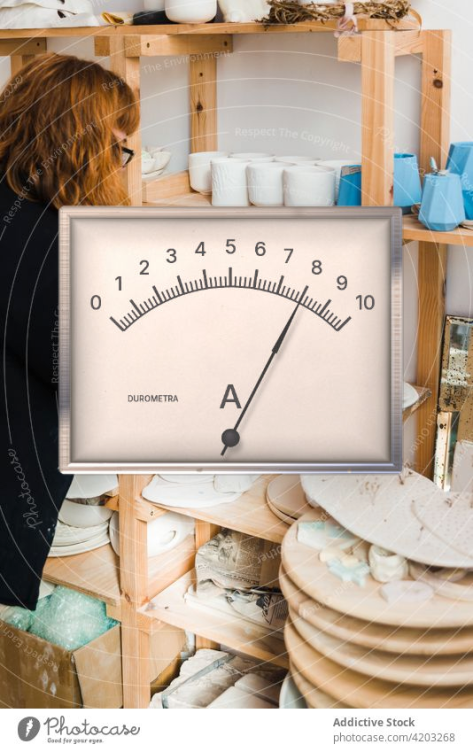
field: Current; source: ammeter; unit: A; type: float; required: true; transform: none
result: 8 A
